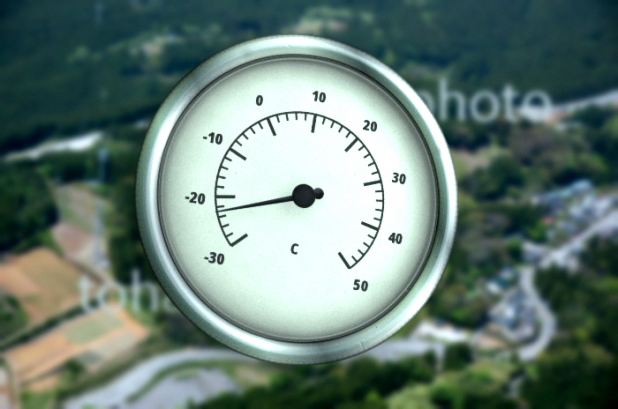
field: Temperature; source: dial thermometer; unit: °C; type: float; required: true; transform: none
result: -23 °C
